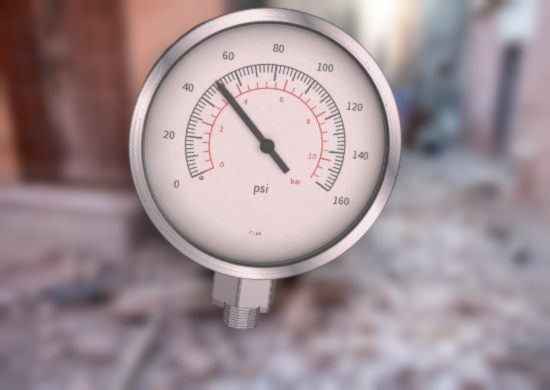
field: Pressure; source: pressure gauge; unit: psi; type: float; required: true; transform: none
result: 50 psi
